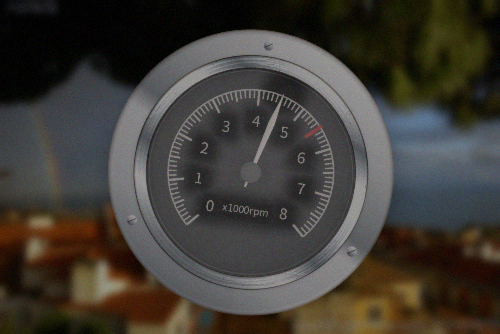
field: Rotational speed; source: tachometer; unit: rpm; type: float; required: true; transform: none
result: 4500 rpm
